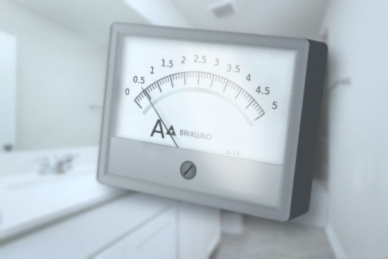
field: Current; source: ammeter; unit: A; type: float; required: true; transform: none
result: 0.5 A
